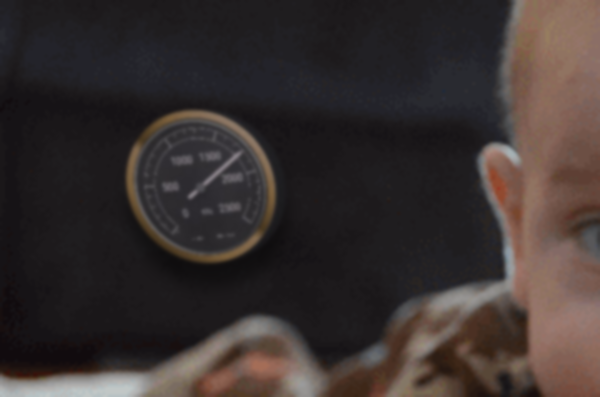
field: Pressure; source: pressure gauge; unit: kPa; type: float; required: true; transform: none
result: 1800 kPa
